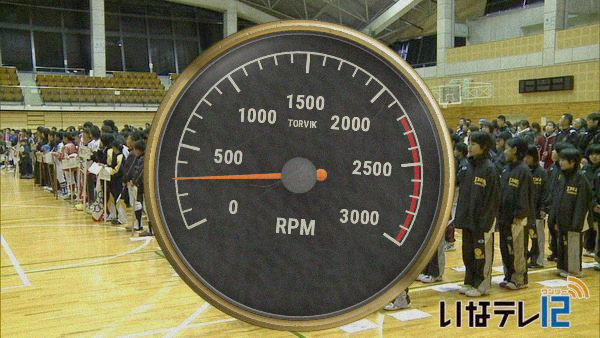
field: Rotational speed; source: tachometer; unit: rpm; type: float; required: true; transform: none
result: 300 rpm
